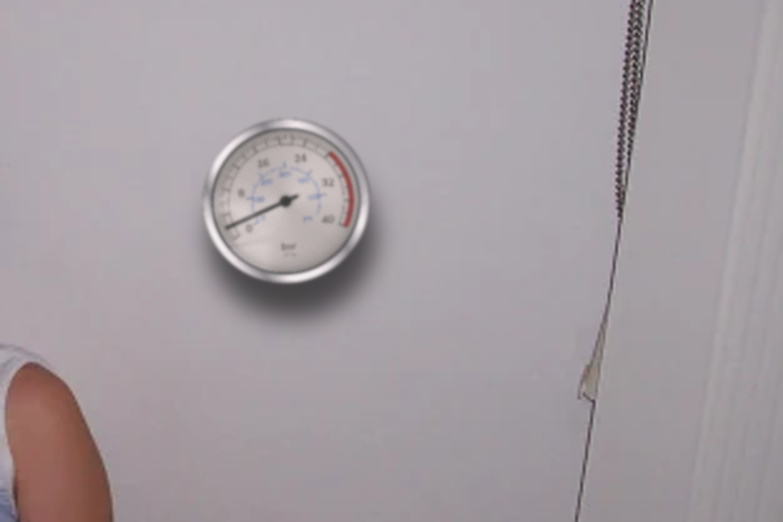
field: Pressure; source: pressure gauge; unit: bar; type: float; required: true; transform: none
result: 2 bar
